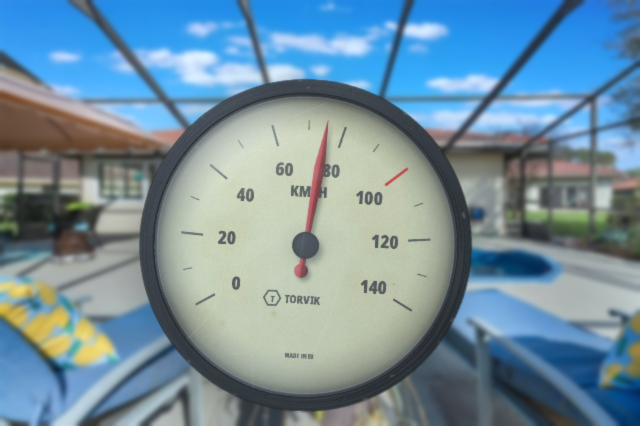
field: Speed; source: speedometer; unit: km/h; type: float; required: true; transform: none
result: 75 km/h
